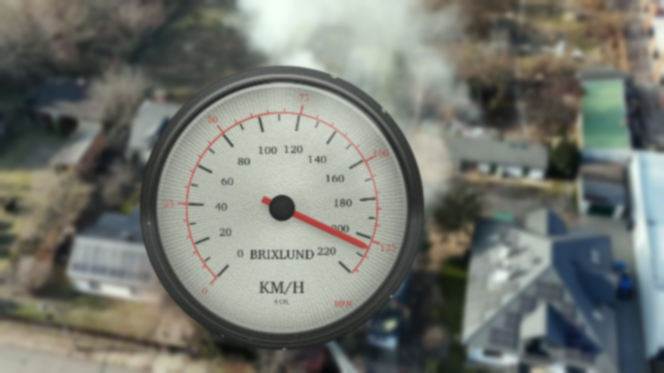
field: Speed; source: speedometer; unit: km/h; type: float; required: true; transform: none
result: 205 km/h
